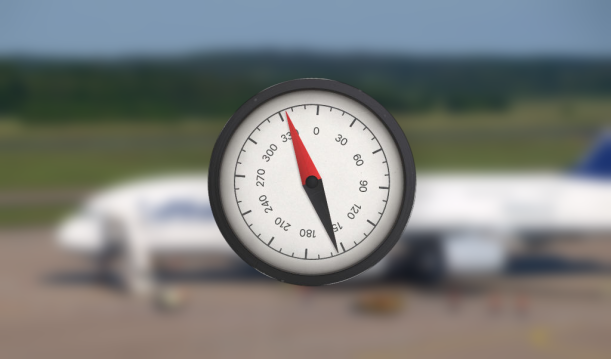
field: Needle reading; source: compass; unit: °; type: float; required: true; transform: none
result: 335 °
